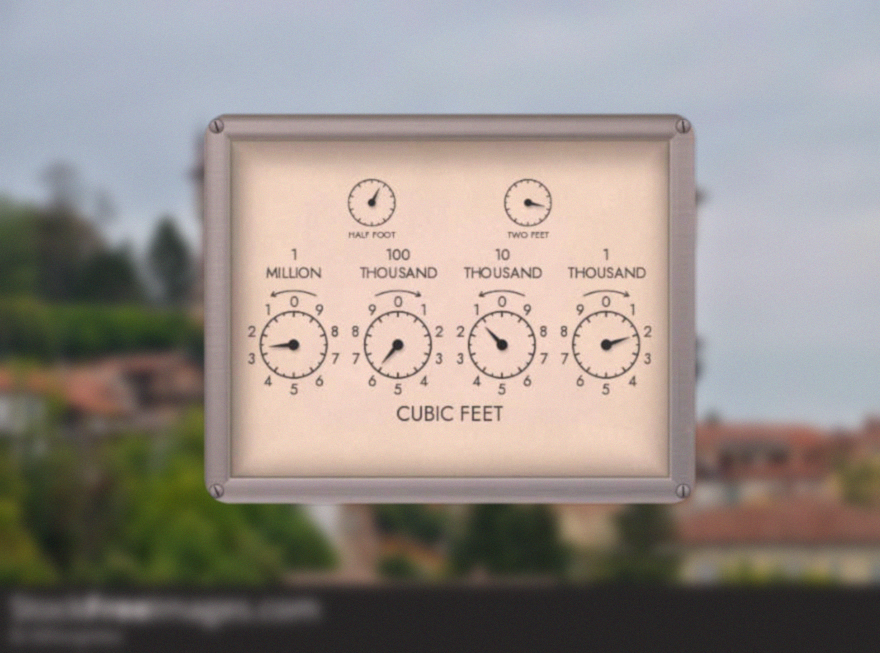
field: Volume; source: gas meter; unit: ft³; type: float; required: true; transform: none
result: 261200 ft³
